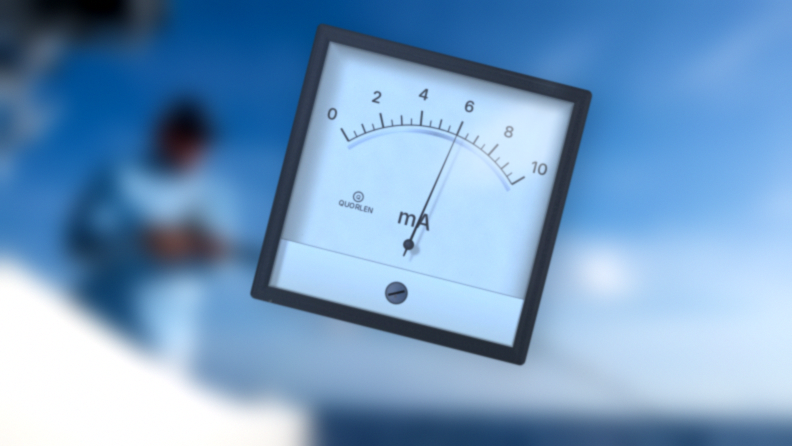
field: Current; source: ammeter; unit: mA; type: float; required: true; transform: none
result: 6 mA
